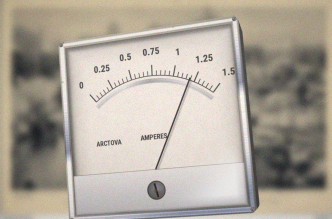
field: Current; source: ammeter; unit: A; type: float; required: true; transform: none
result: 1.2 A
